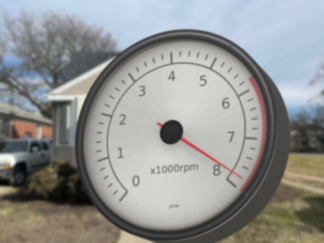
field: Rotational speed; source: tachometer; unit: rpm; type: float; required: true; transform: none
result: 7800 rpm
